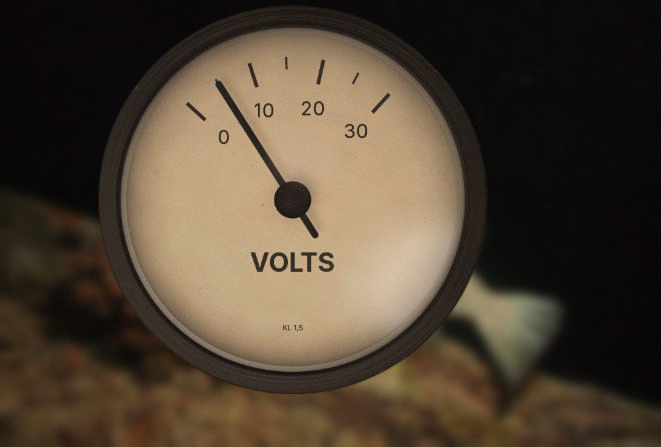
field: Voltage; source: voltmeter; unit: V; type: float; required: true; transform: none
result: 5 V
